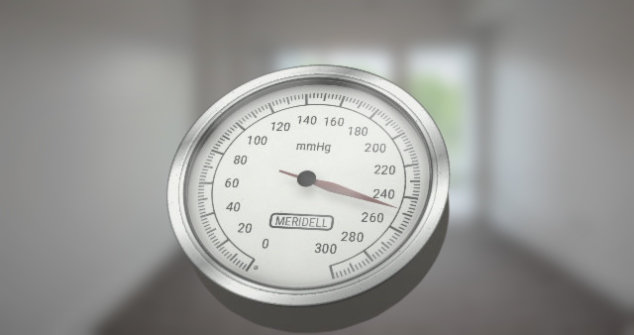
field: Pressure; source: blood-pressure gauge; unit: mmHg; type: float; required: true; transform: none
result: 250 mmHg
